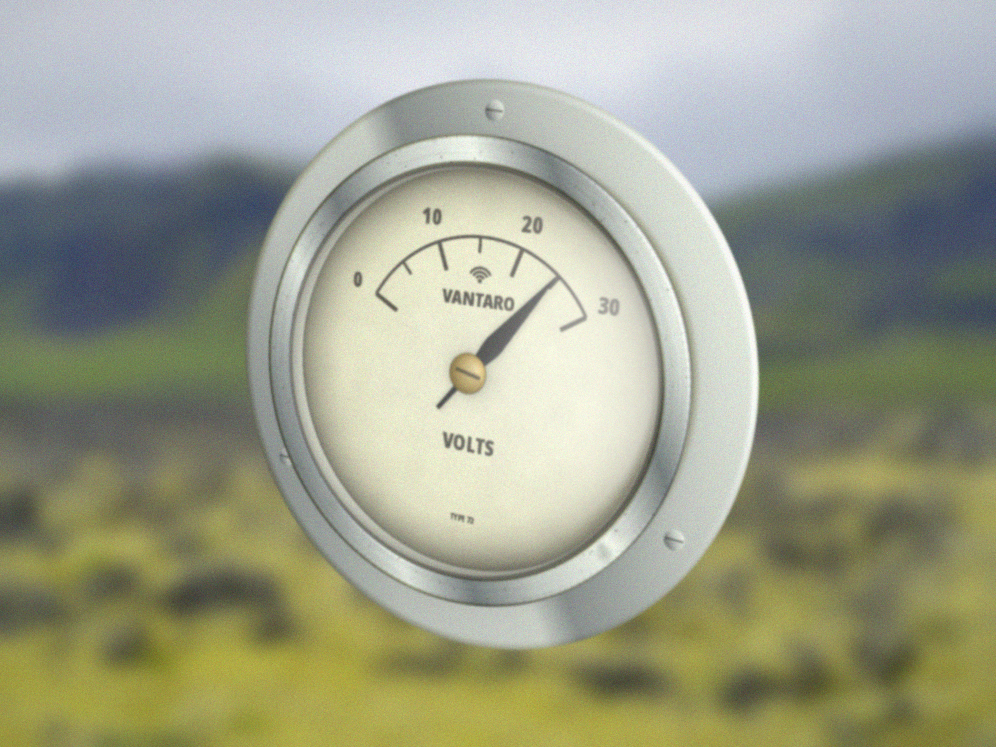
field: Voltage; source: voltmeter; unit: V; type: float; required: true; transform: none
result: 25 V
